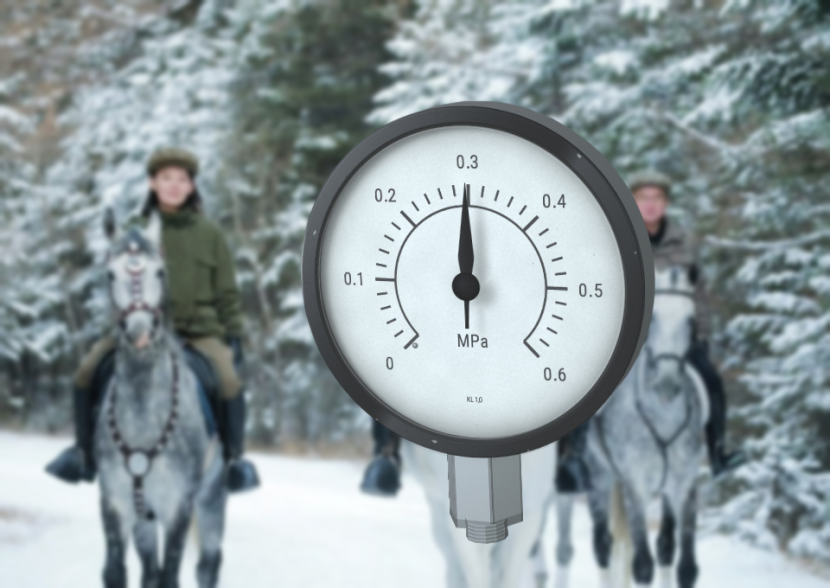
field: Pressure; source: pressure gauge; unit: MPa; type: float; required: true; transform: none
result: 0.3 MPa
